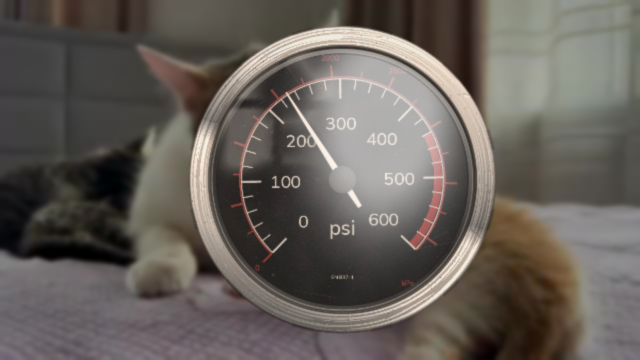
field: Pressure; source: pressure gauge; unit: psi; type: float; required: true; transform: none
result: 230 psi
